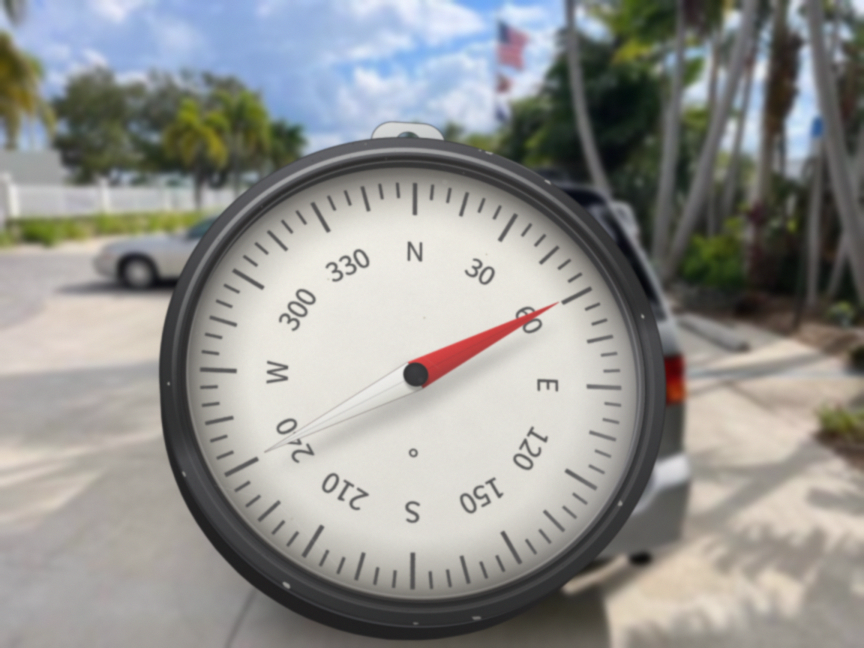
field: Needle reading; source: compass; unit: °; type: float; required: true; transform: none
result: 60 °
